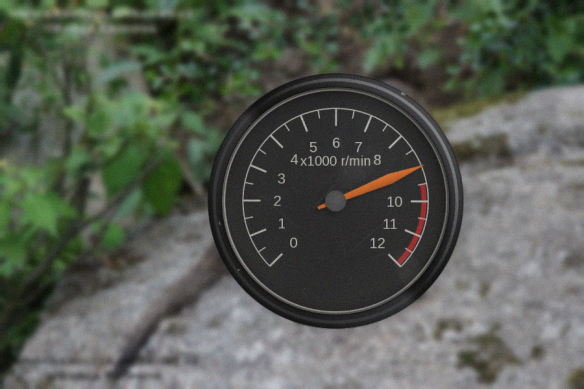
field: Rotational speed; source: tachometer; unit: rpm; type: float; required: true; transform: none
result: 9000 rpm
